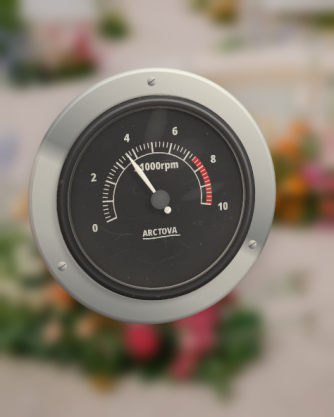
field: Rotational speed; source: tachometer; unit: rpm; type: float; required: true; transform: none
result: 3600 rpm
